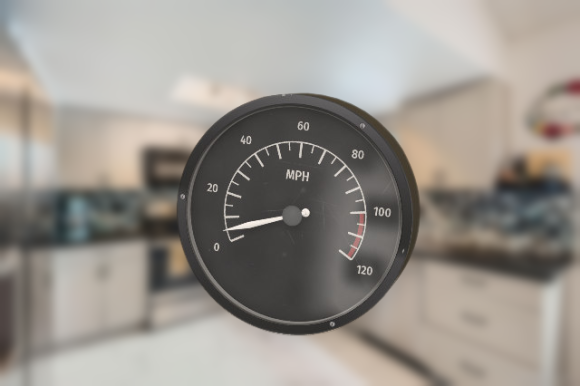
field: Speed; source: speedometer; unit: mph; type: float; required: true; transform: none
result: 5 mph
